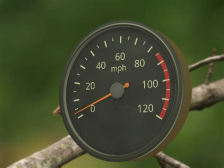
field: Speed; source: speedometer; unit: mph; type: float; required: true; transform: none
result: 2.5 mph
